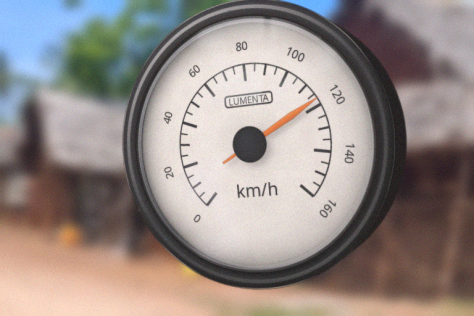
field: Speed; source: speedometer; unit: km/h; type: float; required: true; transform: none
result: 117.5 km/h
